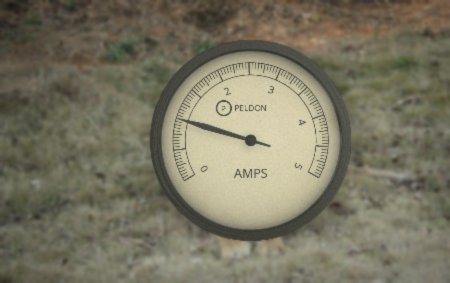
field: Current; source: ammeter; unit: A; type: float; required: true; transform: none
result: 1 A
